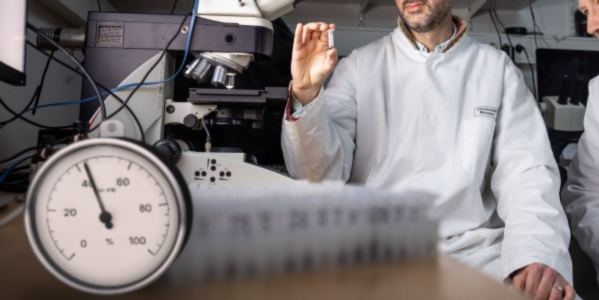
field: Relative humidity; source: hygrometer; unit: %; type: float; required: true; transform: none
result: 44 %
